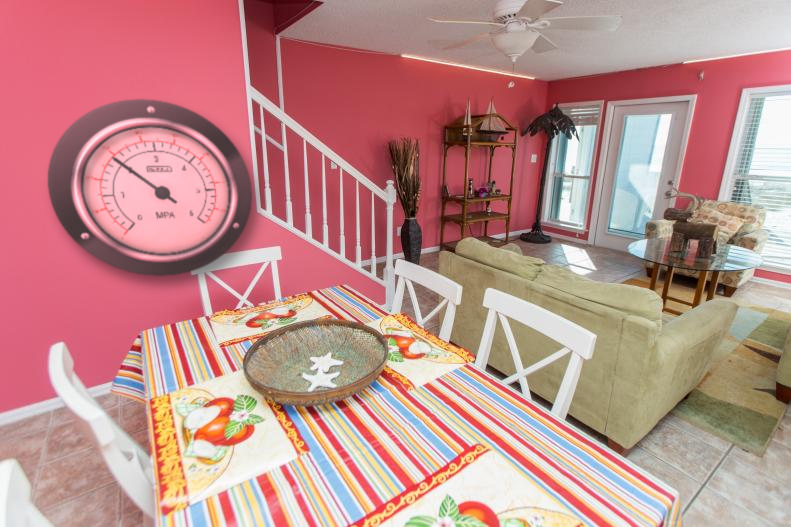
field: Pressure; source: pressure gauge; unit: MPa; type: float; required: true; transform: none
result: 2 MPa
